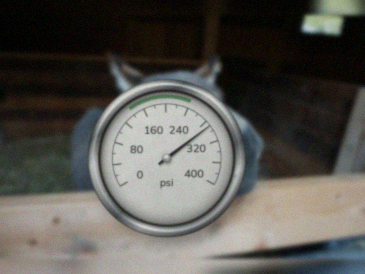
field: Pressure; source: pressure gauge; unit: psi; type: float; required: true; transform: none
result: 290 psi
